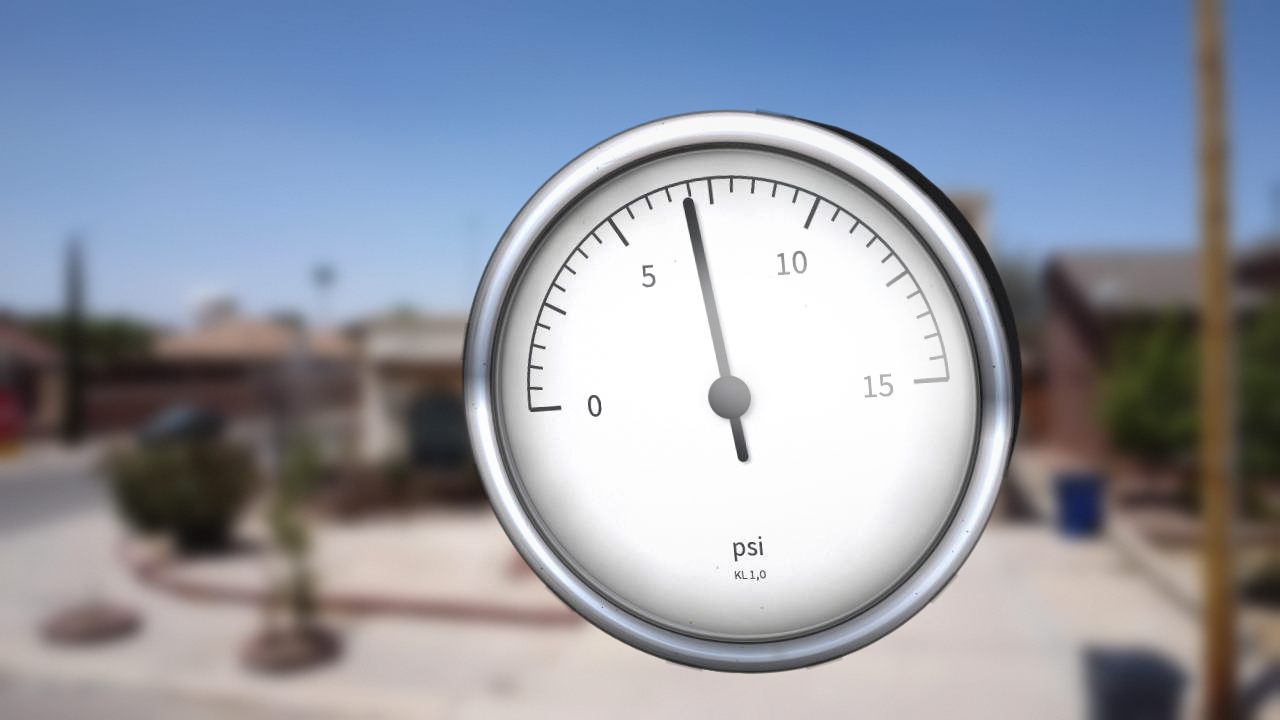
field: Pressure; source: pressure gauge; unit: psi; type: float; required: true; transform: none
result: 7 psi
